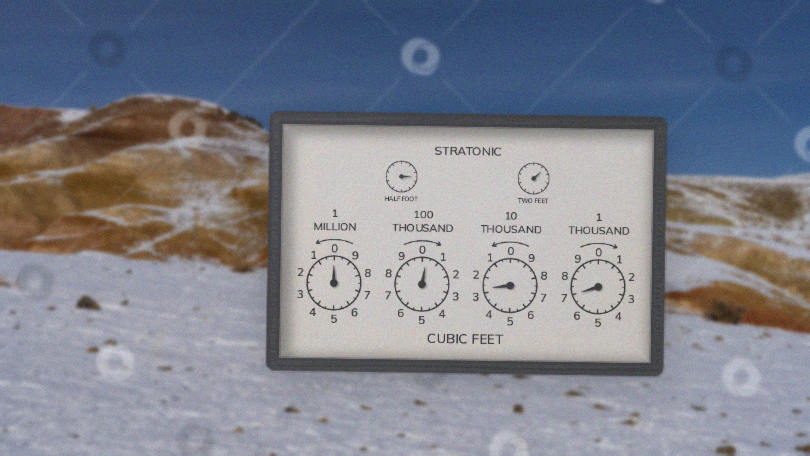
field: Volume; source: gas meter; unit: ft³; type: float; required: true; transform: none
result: 2700 ft³
